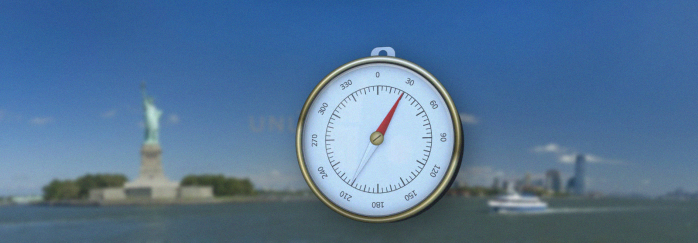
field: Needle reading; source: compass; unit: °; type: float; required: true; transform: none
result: 30 °
